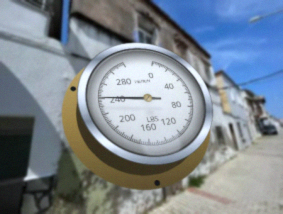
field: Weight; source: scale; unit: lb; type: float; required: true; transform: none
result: 240 lb
